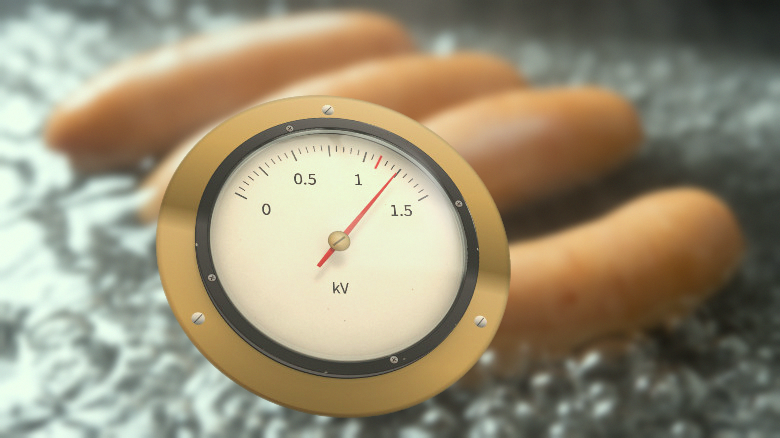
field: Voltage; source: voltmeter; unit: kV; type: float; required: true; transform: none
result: 1.25 kV
